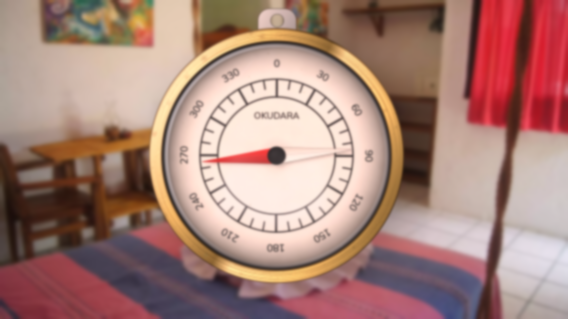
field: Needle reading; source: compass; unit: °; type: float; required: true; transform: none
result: 265 °
